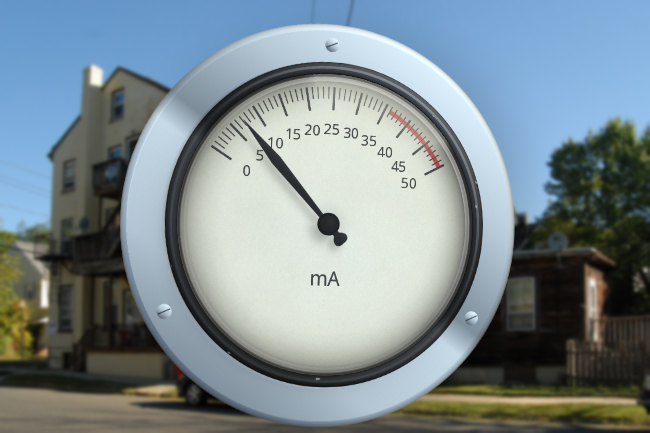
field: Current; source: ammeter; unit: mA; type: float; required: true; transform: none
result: 7 mA
